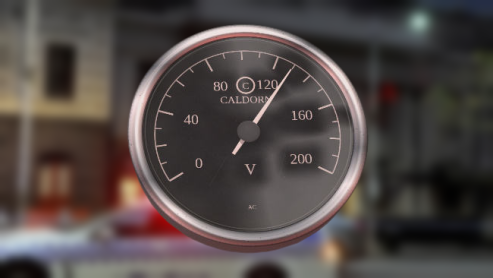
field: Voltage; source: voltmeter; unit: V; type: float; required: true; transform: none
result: 130 V
